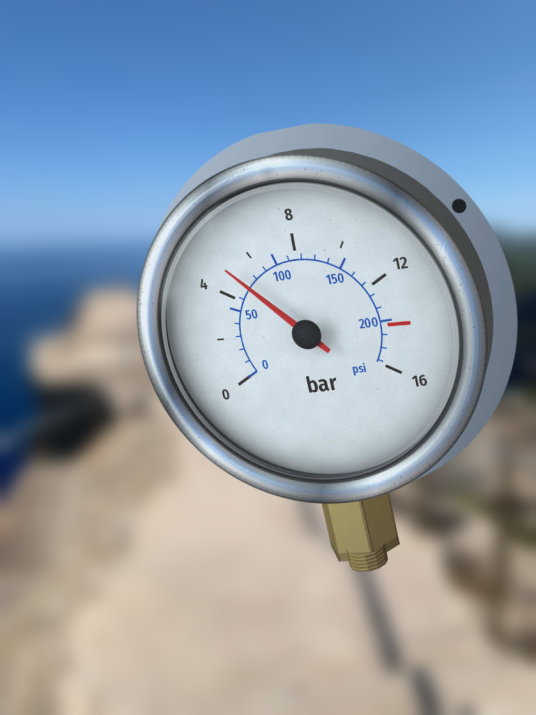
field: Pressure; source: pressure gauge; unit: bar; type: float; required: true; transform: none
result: 5 bar
